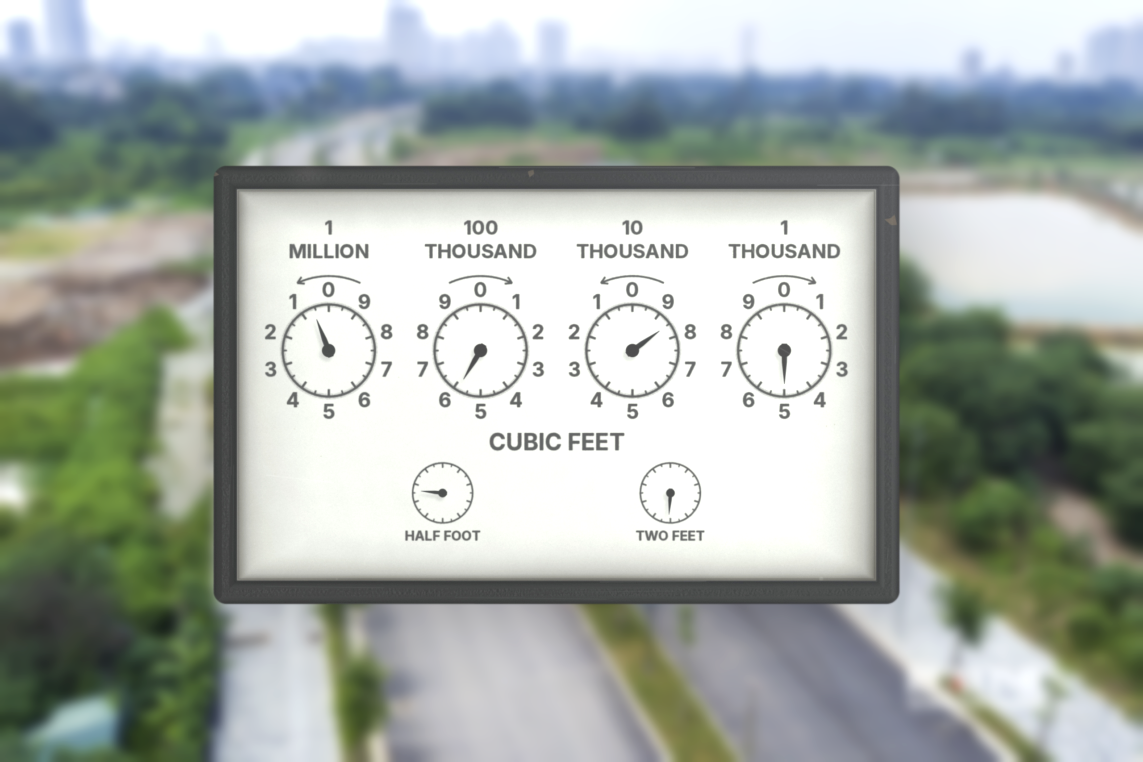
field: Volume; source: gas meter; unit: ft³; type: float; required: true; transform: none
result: 58500 ft³
